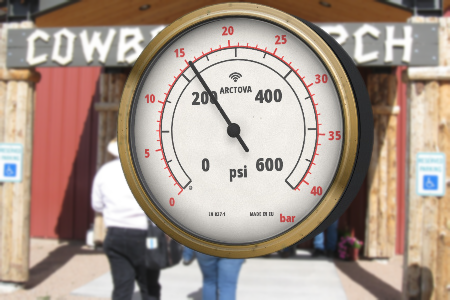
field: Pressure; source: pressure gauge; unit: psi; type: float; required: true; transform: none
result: 225 psi
